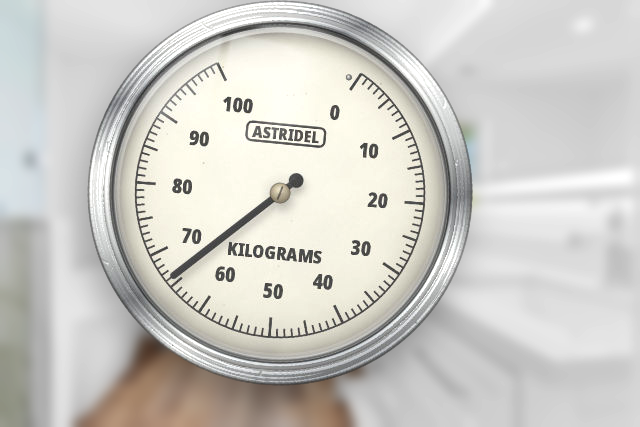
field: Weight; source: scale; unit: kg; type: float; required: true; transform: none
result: 66 kg
